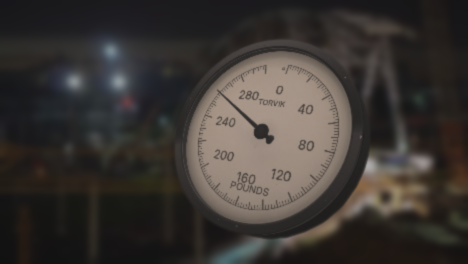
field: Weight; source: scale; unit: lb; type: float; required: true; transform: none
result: 260 lb
